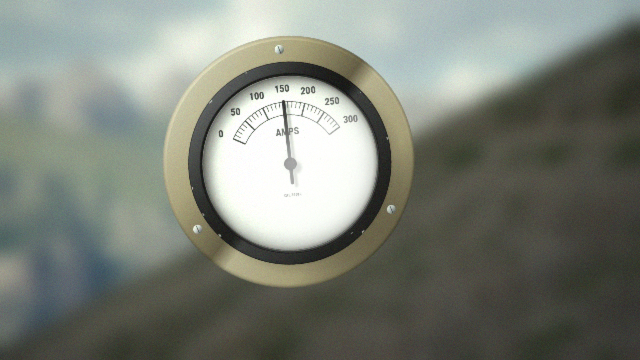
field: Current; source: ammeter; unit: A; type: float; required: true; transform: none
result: 150 A
